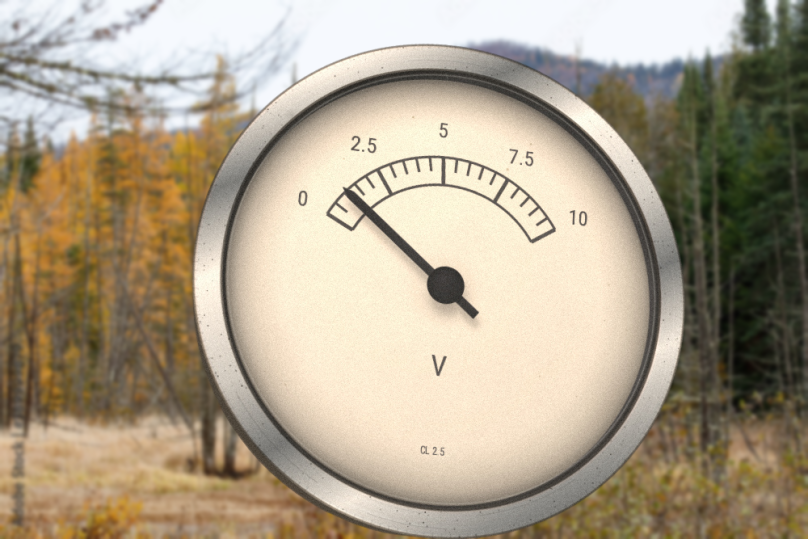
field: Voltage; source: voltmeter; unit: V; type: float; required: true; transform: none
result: 1 V
